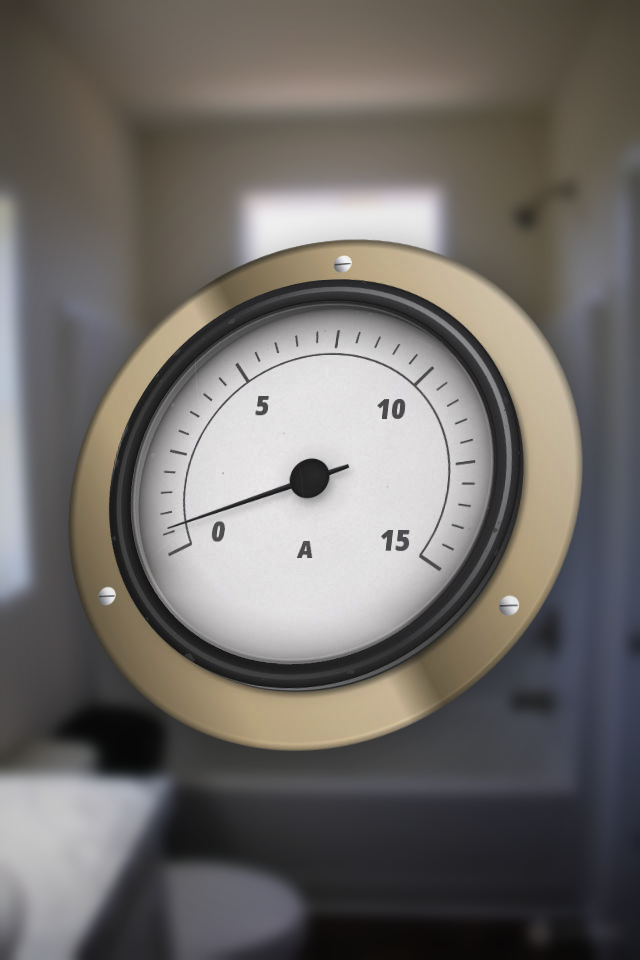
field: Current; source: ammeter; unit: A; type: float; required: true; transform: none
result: 0.5 A
